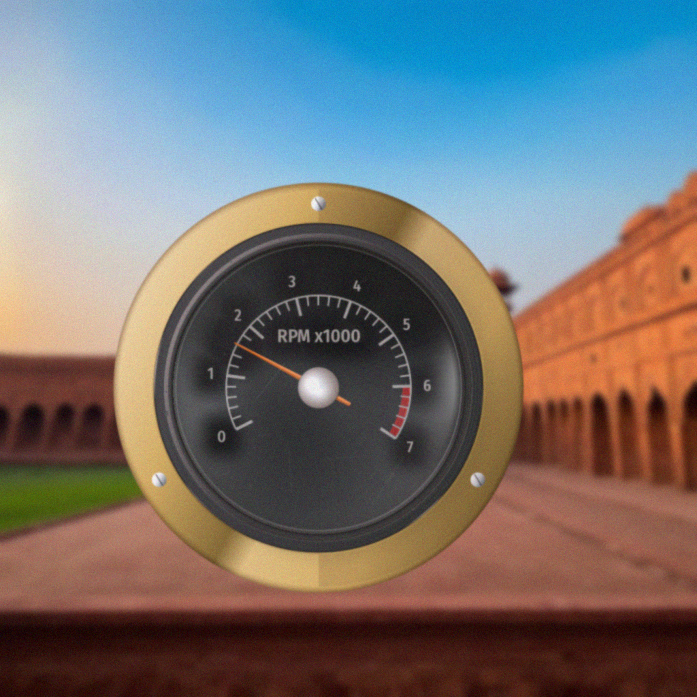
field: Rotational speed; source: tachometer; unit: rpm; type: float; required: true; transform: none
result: 1600 rpm
